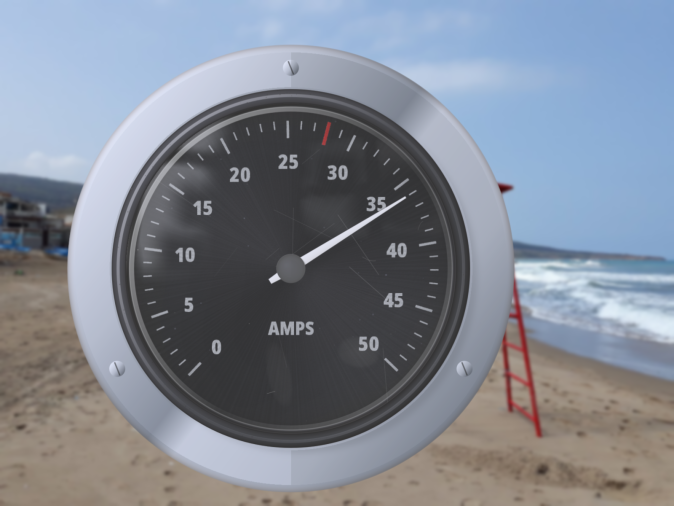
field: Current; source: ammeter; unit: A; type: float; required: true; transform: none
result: 36 A
